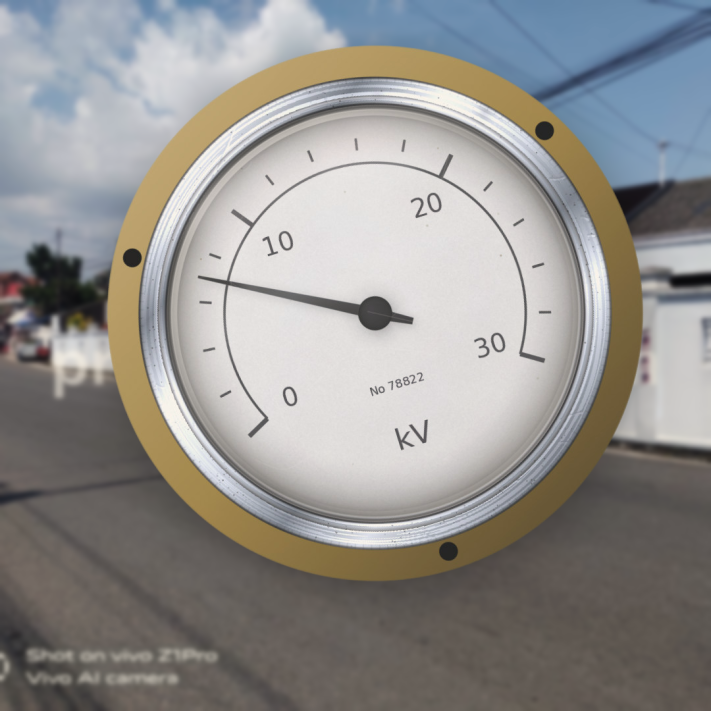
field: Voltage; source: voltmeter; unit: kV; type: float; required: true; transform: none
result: 7 kV
